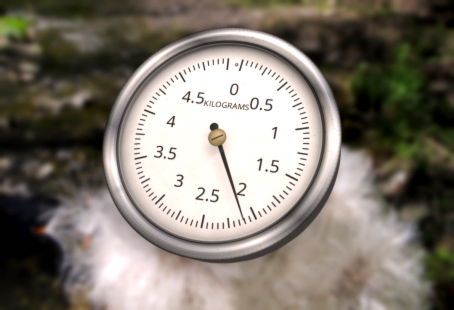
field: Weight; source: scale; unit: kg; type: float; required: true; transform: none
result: 2.1 kg
